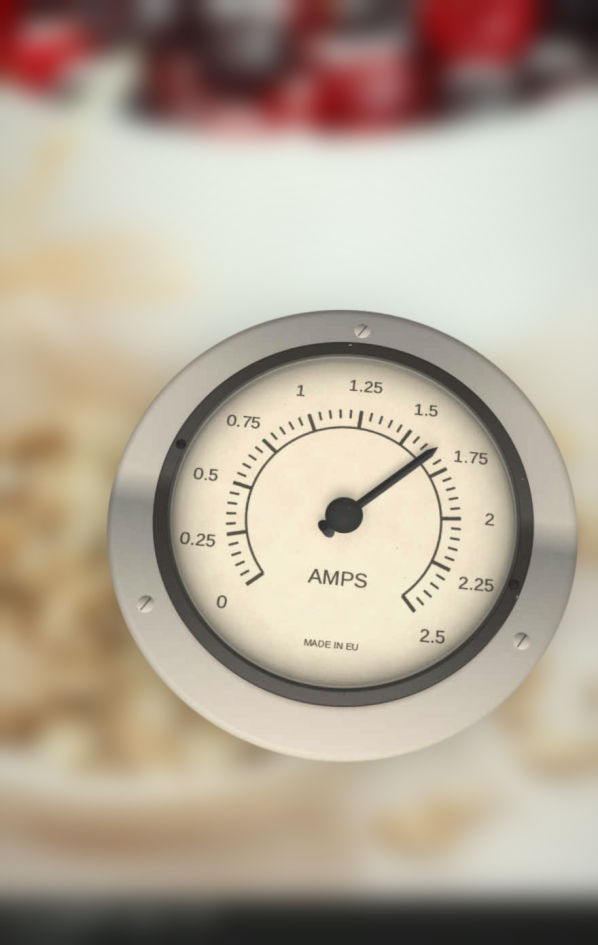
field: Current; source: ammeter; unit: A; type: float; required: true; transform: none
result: 1.65 A
